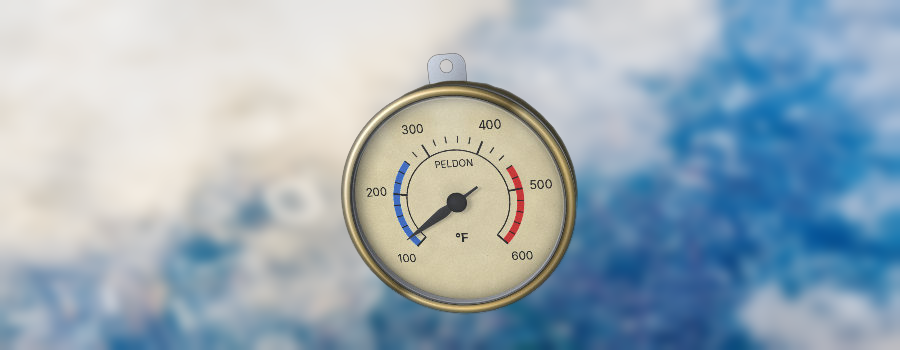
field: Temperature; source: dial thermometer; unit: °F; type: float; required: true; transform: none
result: 120 °F
